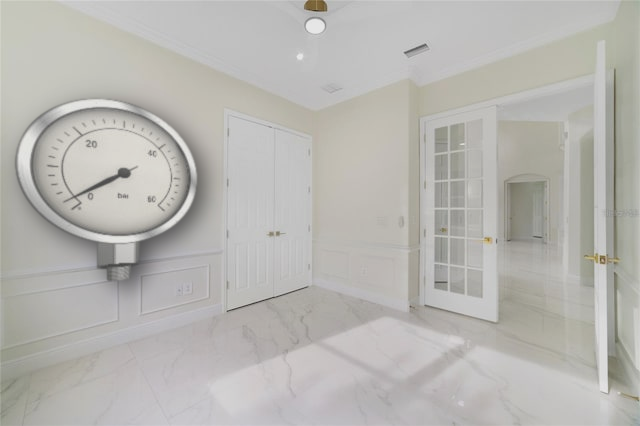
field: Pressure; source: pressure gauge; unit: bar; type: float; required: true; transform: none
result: 2 bar
